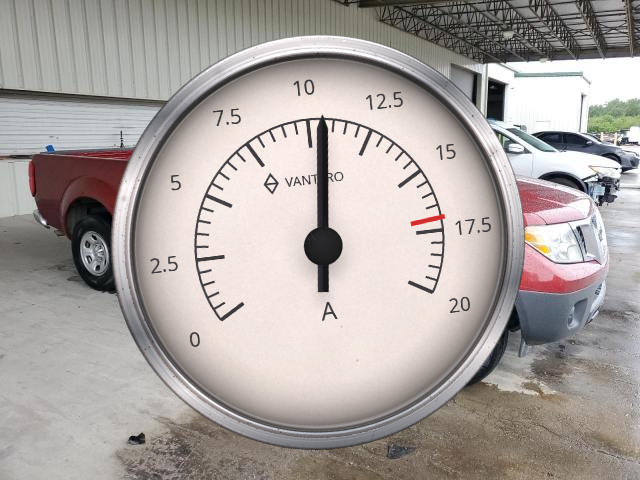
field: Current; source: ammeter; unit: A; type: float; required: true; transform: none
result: 10.5 A
